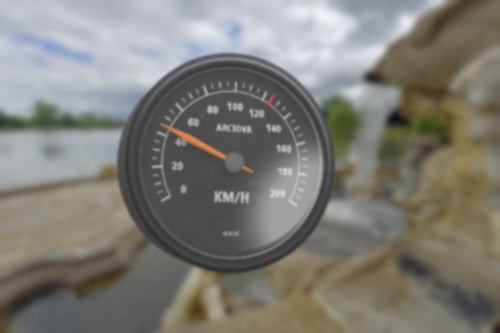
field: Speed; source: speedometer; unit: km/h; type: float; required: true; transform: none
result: 45 km/h
